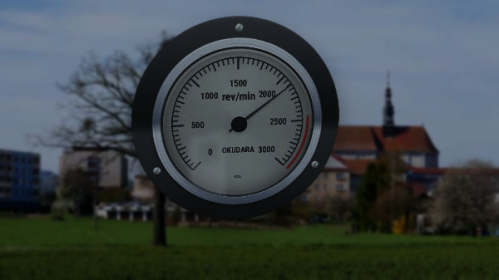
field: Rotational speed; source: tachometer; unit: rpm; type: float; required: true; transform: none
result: 2100 rpm
